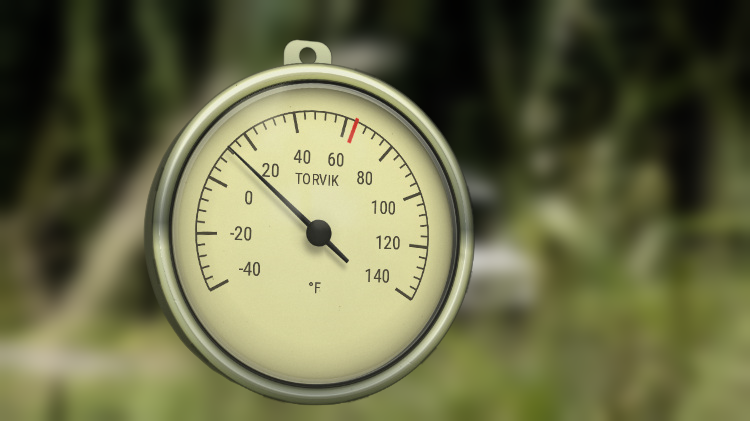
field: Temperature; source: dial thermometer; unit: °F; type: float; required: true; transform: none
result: 12 °F
